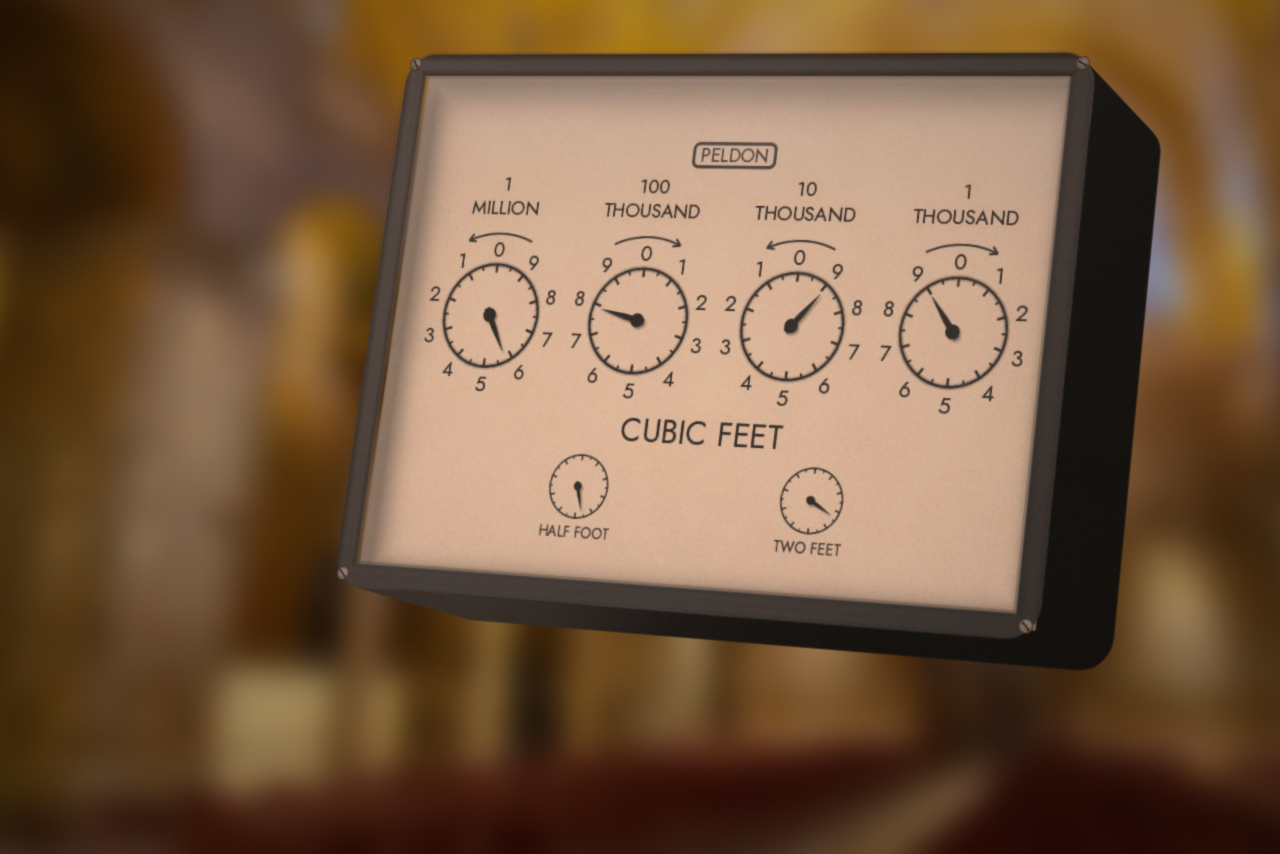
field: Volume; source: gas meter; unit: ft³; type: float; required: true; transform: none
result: 578900 ft³
